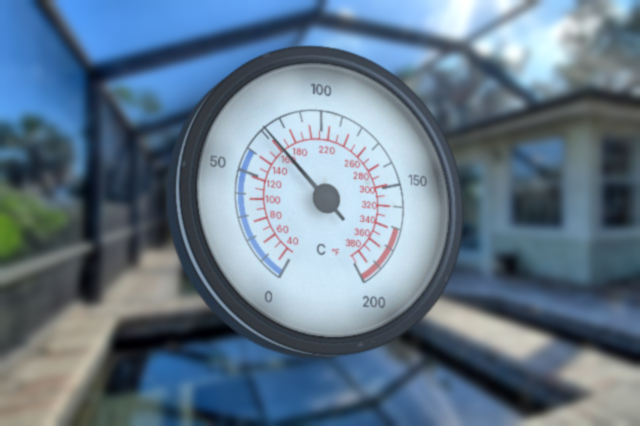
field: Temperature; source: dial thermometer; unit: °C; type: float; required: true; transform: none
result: 70 °C
